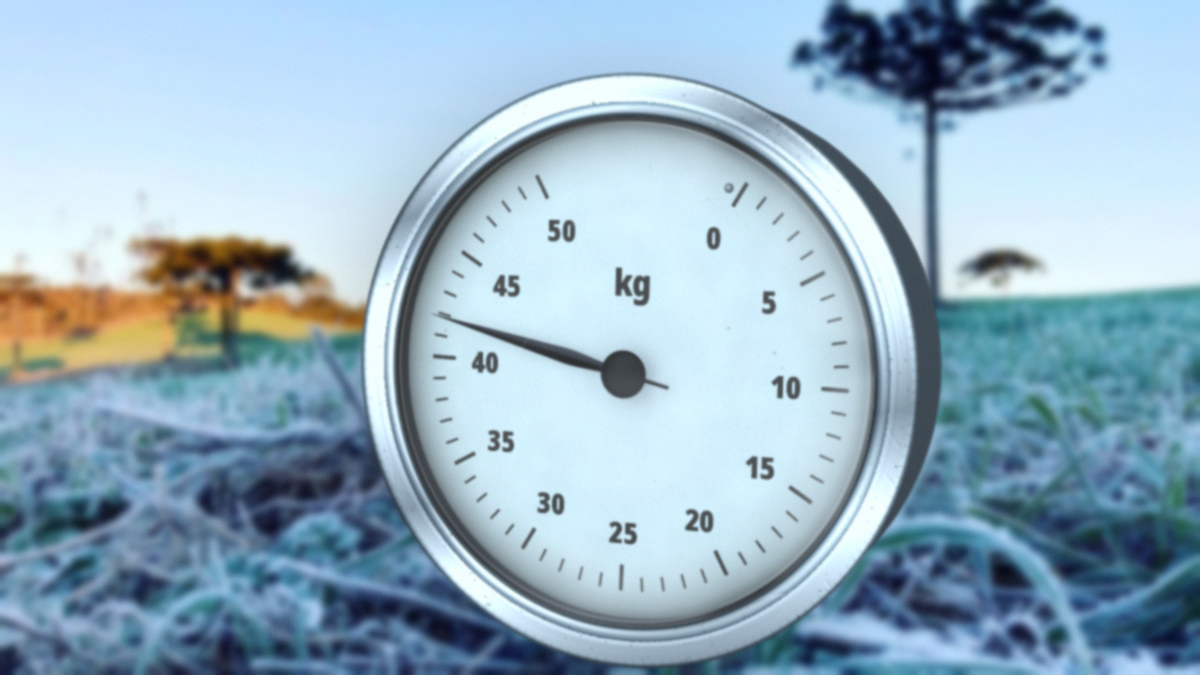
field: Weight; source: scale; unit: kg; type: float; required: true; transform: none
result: 42 kg
